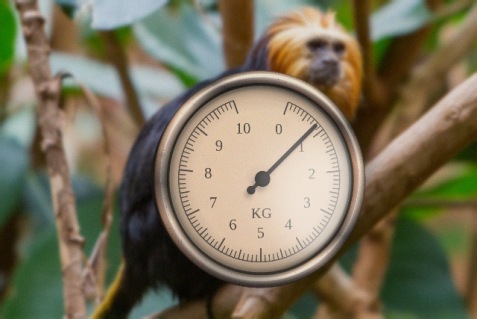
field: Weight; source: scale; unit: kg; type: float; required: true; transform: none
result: 0.8 kg
